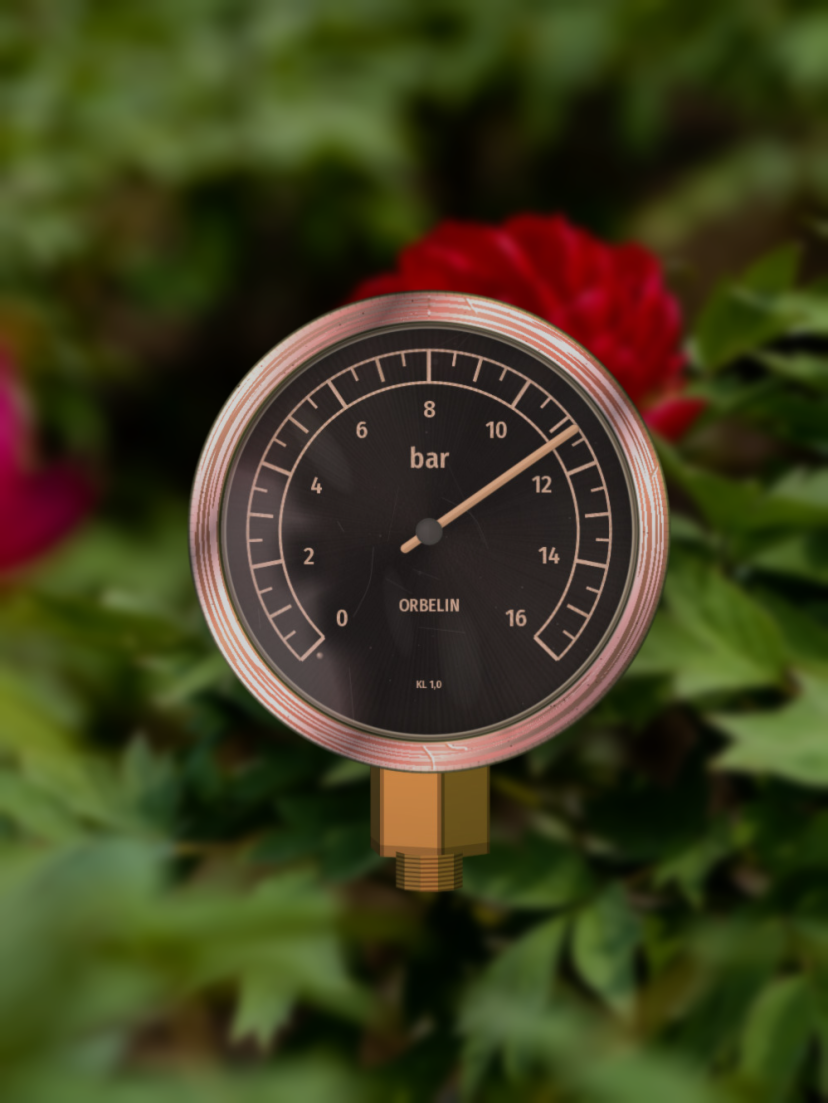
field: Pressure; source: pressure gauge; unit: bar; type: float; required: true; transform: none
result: 11.25 bar
